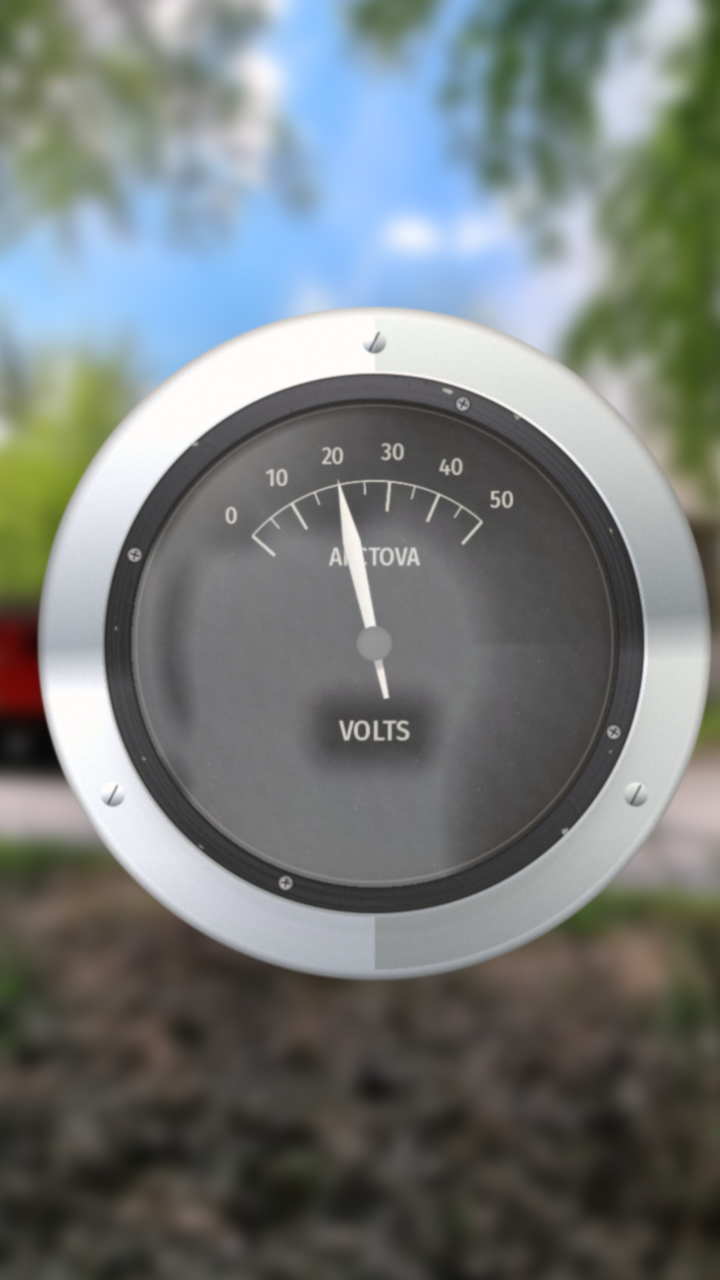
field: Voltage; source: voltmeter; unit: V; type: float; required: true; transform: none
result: 20 V
